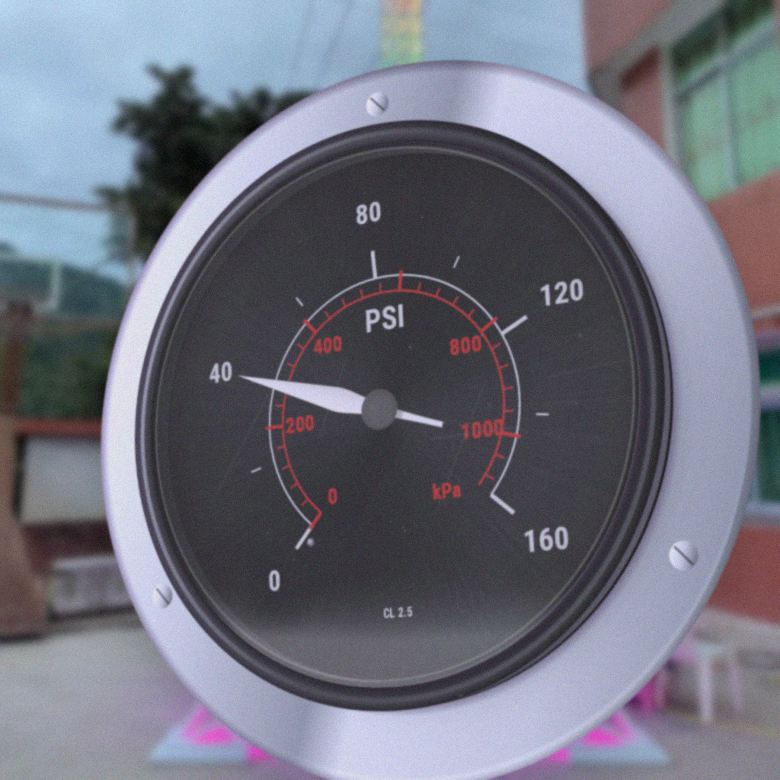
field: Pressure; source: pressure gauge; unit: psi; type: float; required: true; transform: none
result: 40 psi
